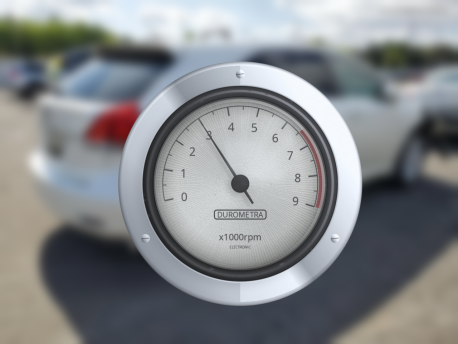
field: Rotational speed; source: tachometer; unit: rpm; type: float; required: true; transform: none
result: 3000 rpm
